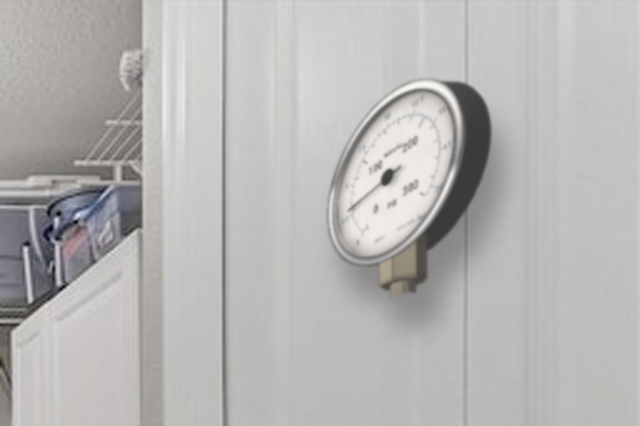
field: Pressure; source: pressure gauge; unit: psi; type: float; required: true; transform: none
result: 40 psi
